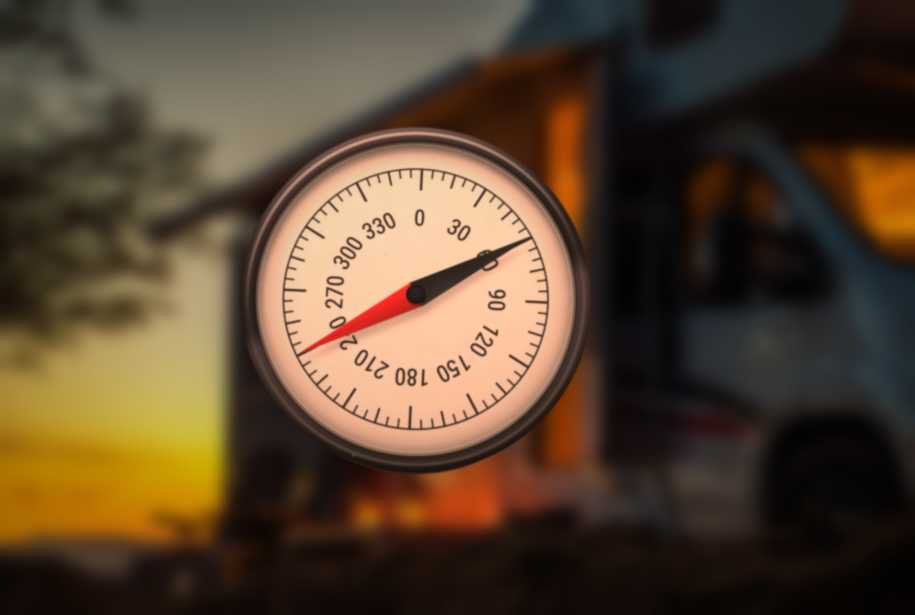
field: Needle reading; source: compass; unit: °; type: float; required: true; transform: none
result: 240 °
